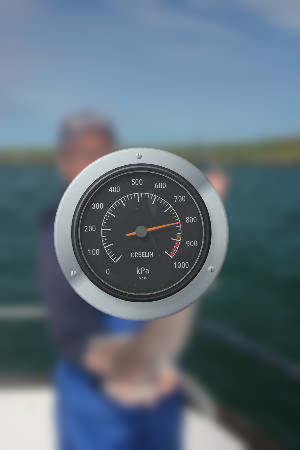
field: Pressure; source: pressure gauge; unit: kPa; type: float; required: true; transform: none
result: 800 kPa
